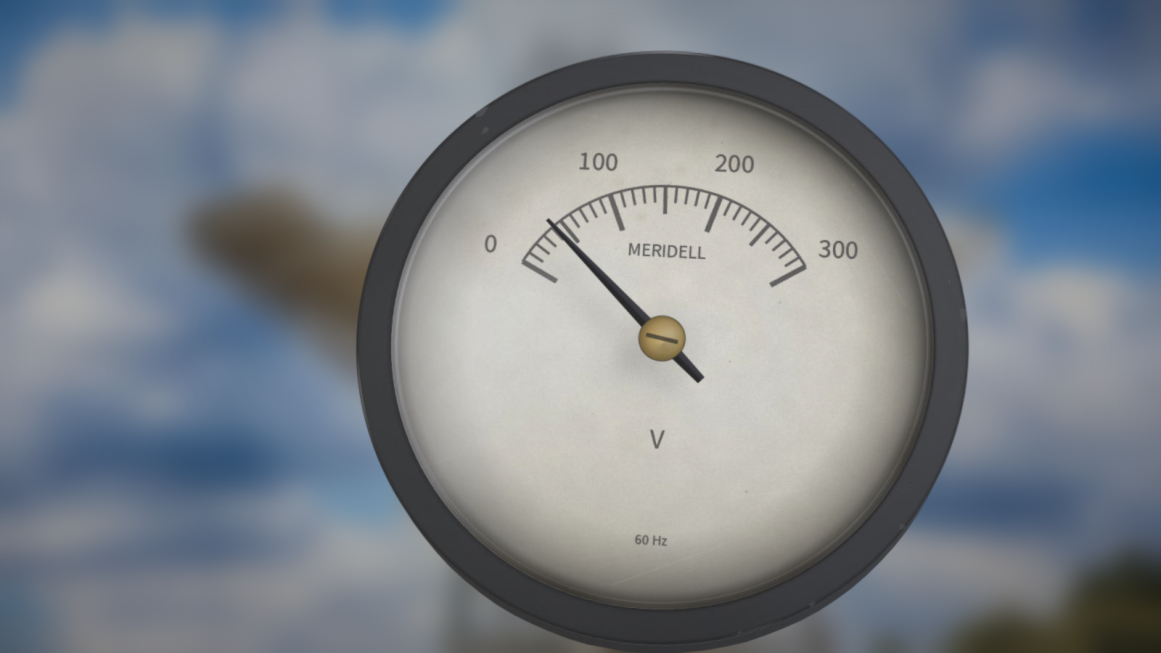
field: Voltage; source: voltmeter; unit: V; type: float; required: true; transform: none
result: 40 V
